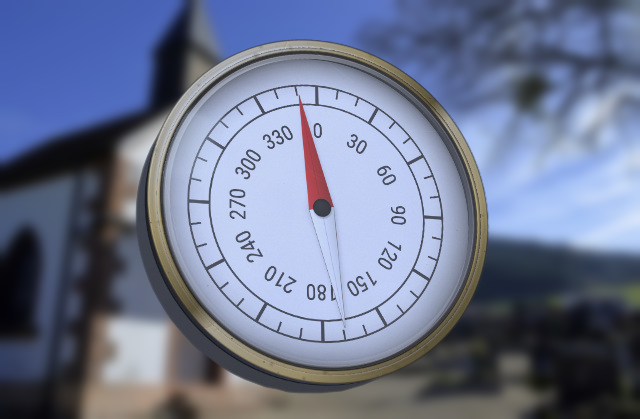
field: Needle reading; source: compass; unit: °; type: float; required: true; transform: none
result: 350 °
